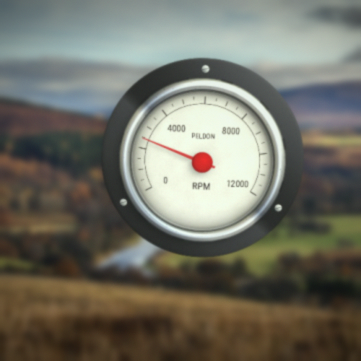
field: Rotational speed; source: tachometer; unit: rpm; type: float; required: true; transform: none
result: 2500 rpm
